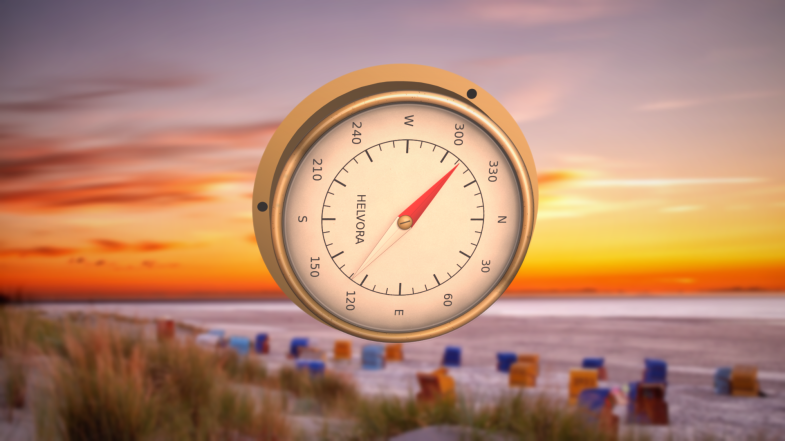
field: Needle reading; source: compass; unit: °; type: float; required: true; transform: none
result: 310 °
